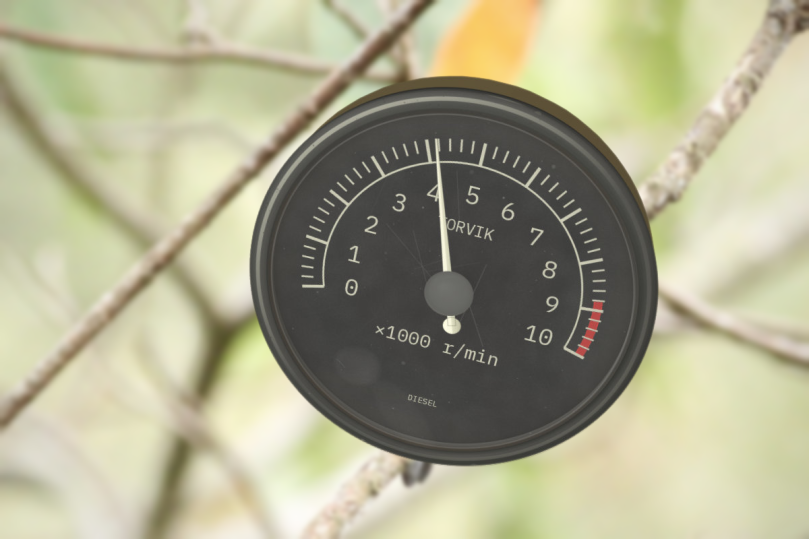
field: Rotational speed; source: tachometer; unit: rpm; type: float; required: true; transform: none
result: 4200 rpm
